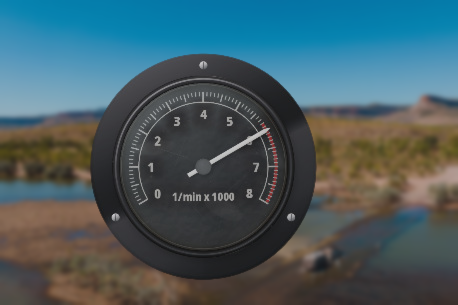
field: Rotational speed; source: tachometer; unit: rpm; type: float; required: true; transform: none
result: 6000 rpm
